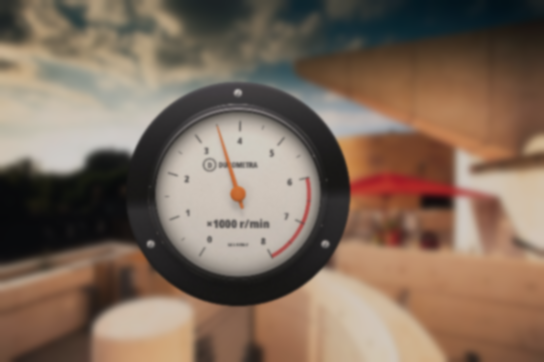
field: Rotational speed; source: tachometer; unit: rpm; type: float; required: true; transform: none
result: 3500 rpm
